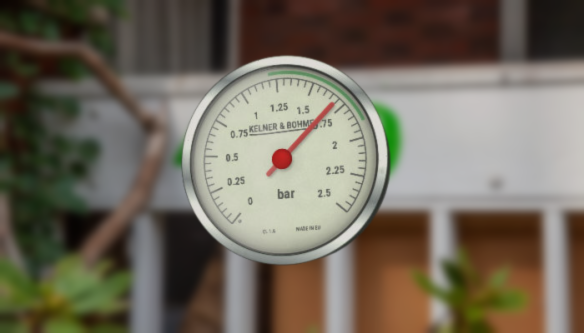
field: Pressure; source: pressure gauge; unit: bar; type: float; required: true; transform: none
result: 1.7 bar
